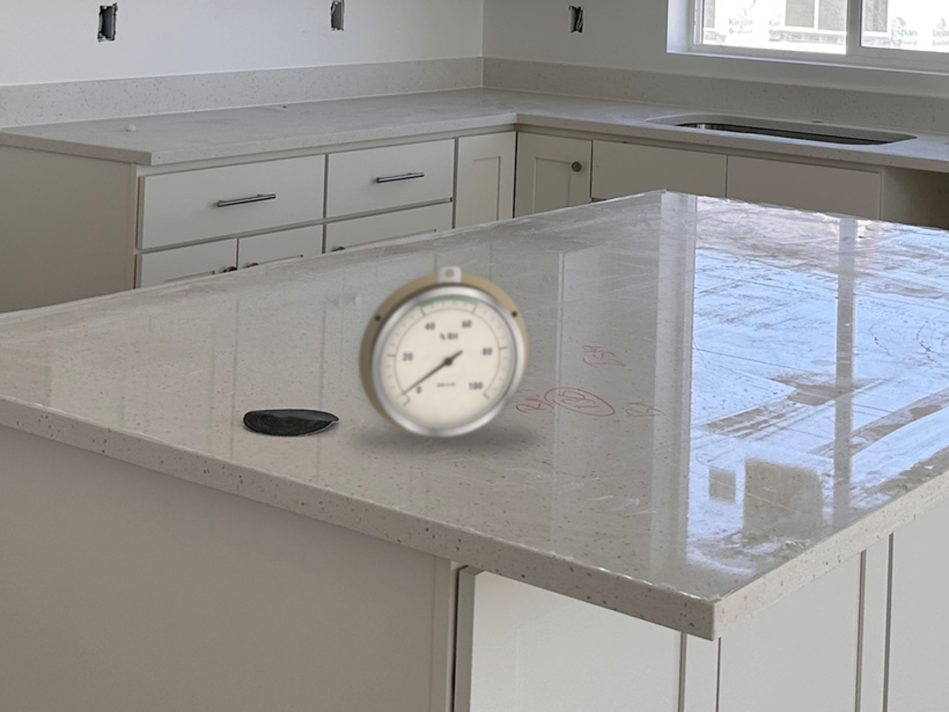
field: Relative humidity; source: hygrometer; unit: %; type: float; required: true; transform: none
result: 4 %
